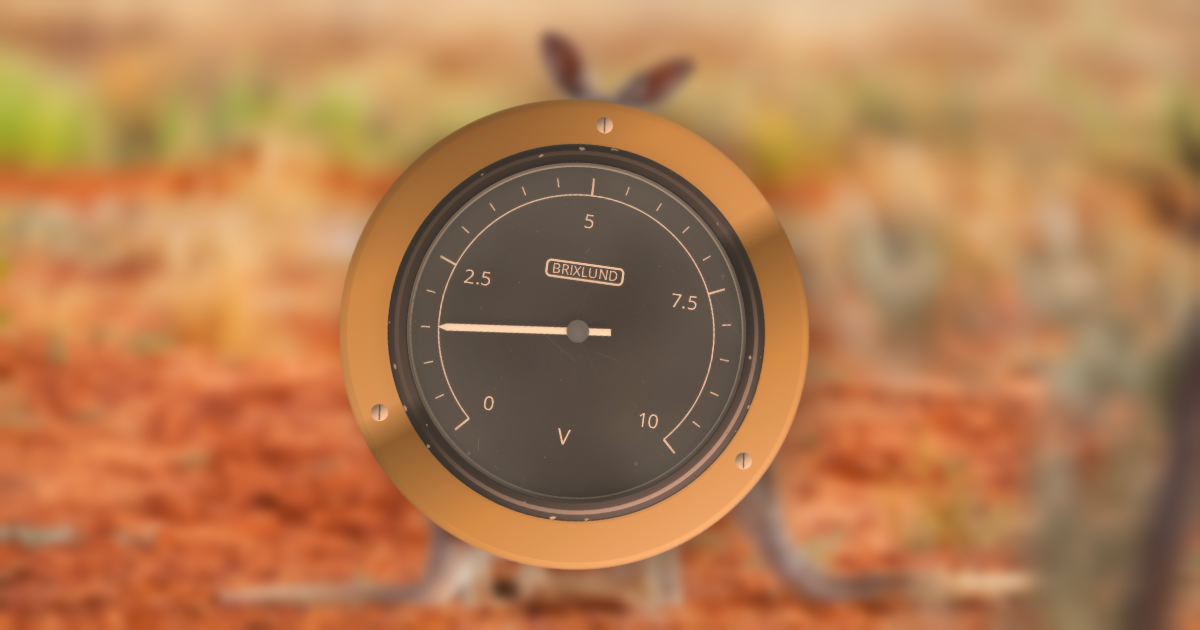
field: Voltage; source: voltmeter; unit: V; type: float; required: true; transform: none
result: 1.5 V
